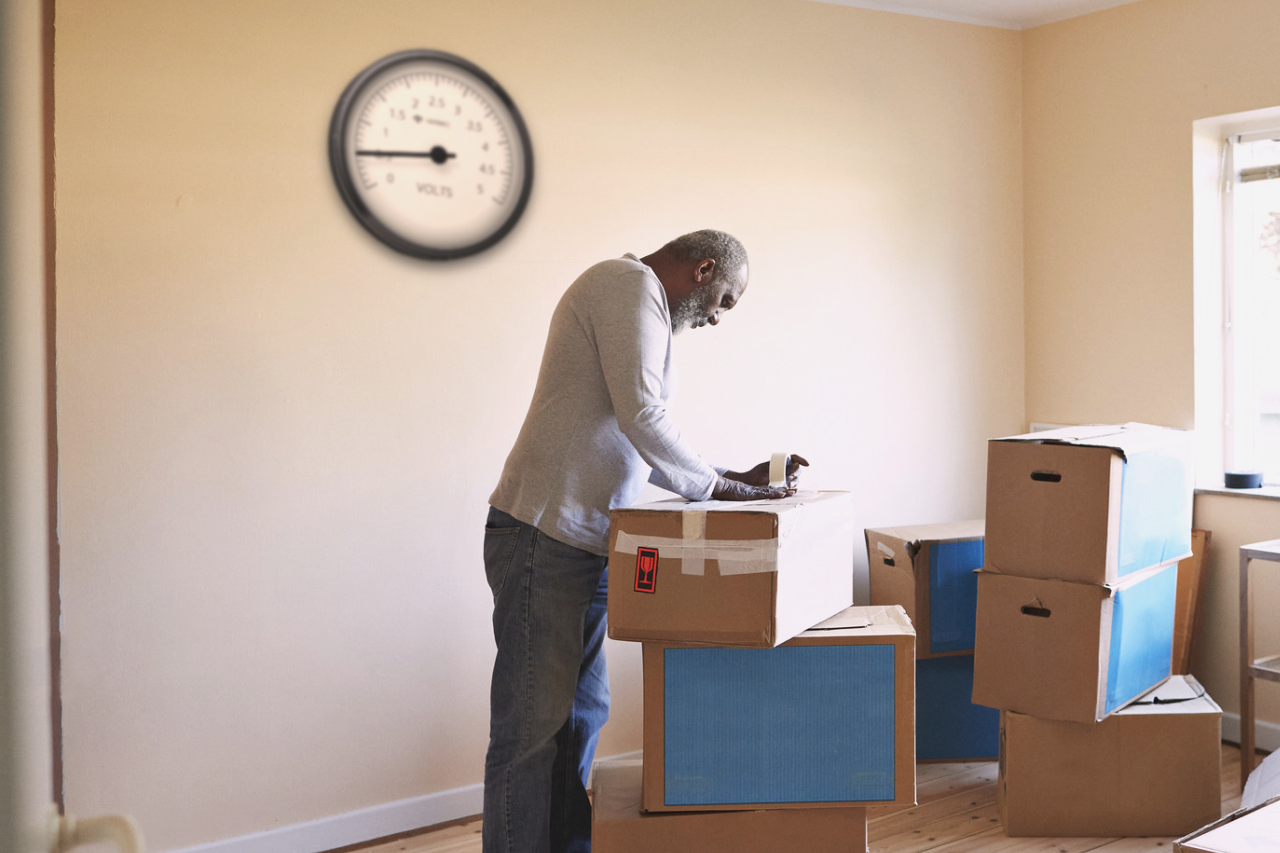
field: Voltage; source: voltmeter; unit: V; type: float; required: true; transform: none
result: 0.5 V
